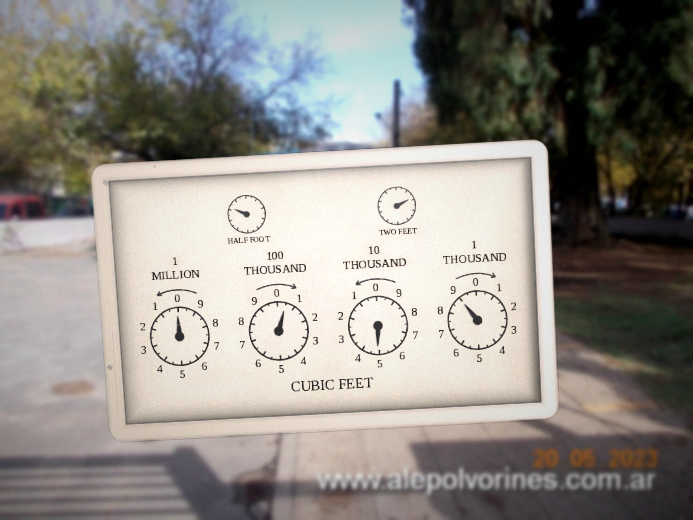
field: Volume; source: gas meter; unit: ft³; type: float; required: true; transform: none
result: 4900 ft³
